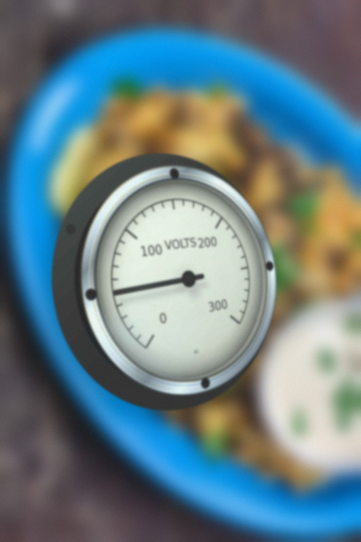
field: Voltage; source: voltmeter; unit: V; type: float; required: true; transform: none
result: 50 V
